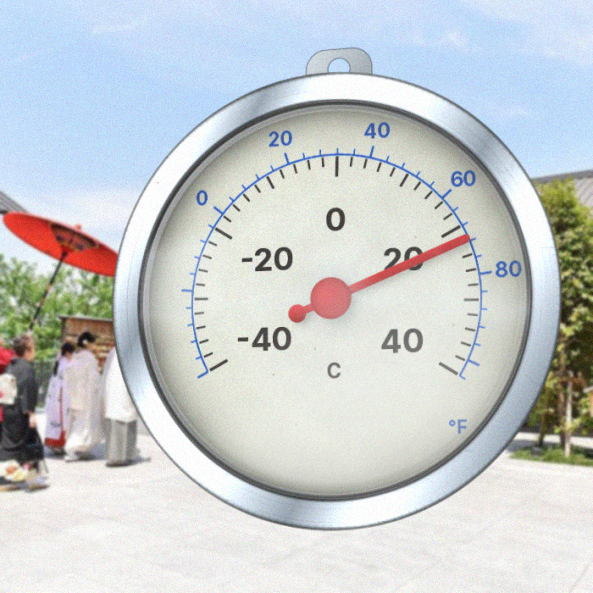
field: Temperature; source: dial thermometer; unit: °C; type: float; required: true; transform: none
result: 22 °C
